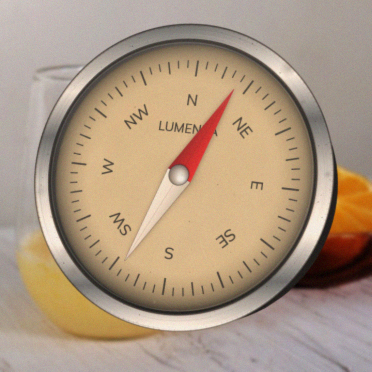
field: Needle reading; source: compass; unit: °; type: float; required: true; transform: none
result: 25 °
